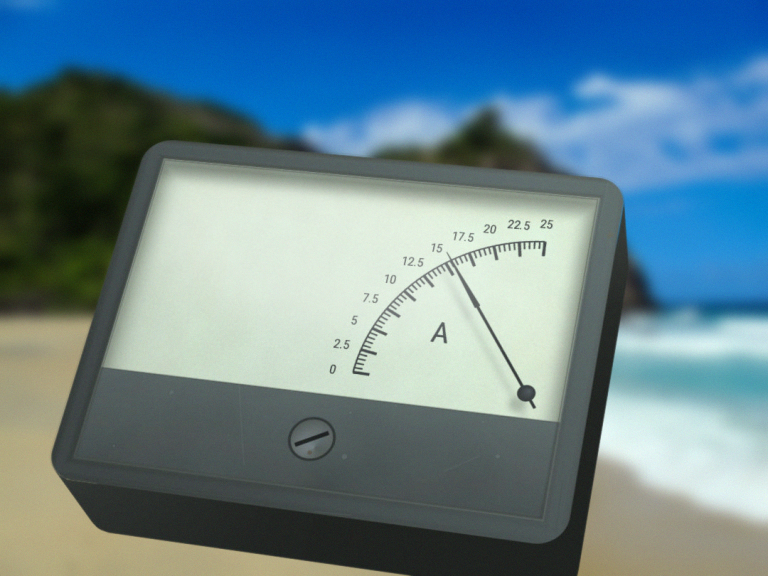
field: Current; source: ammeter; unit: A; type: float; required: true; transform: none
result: 15.5 A
